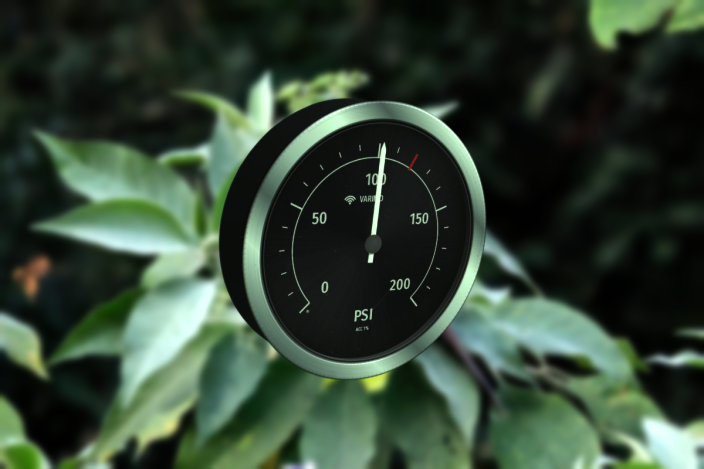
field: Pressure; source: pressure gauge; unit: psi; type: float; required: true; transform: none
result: 100 psi
